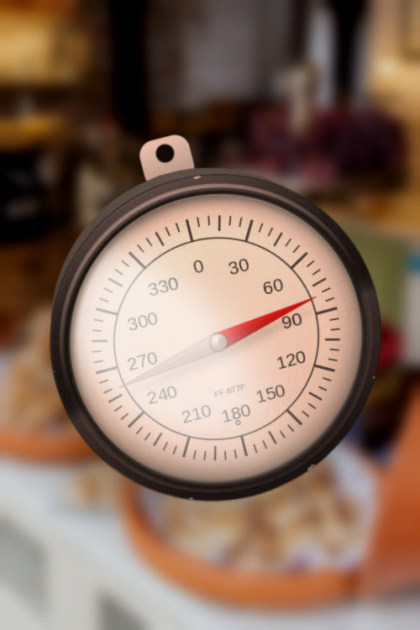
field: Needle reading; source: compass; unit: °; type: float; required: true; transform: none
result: 80 °
